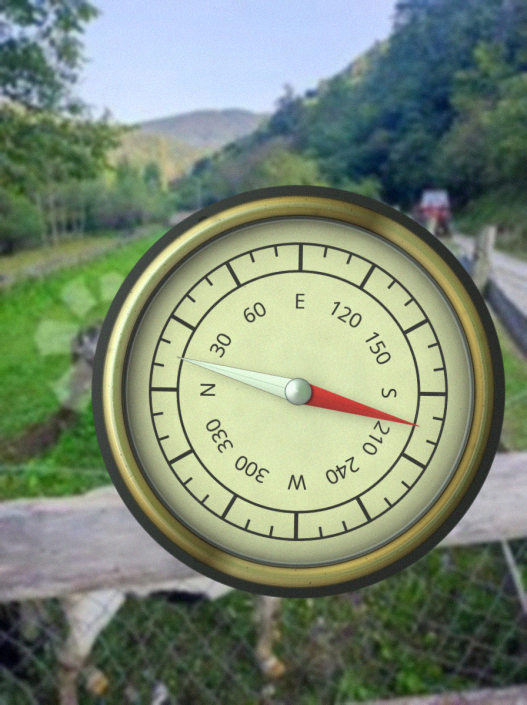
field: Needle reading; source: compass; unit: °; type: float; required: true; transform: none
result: 195 °
